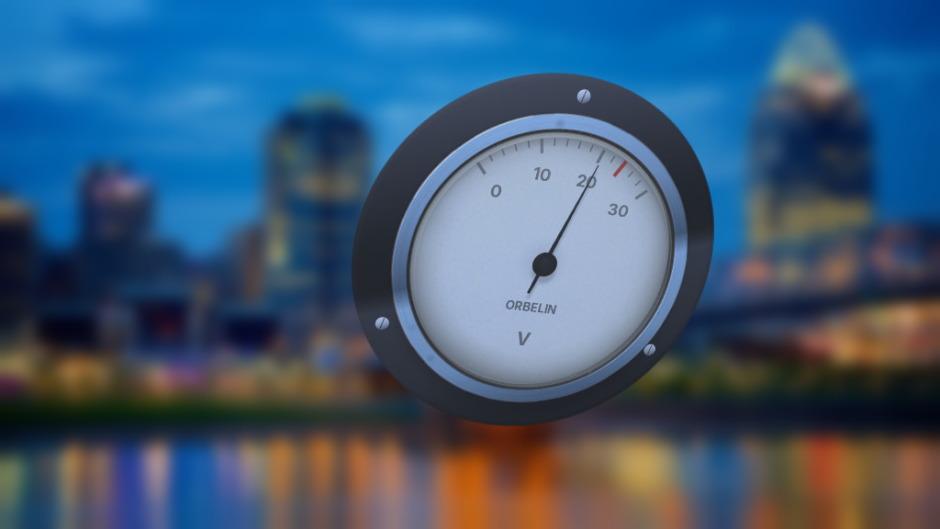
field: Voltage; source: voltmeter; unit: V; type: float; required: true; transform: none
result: 20 V
